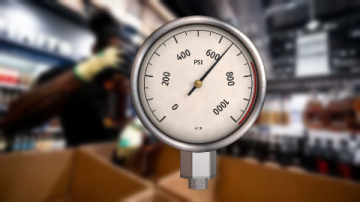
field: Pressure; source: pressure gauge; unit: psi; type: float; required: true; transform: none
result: 650 psi
